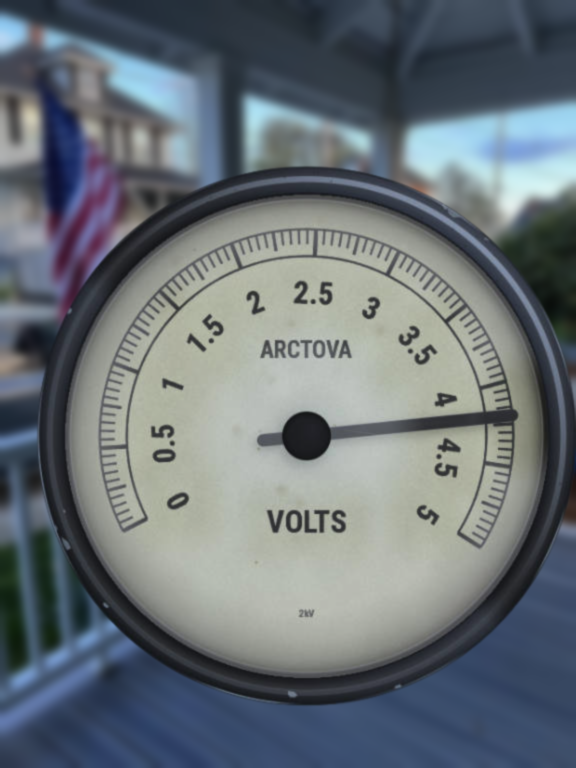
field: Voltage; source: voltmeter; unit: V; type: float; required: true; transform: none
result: 4.2 V
